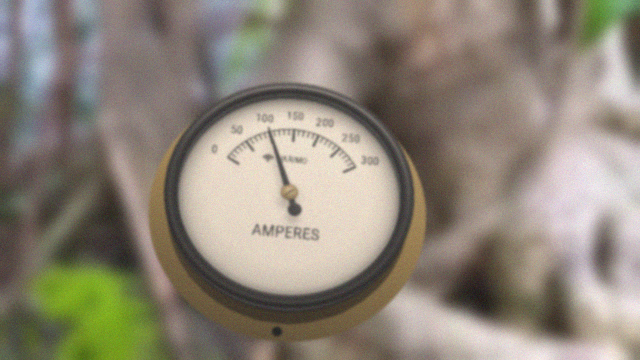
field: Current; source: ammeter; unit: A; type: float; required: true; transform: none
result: 100 A
